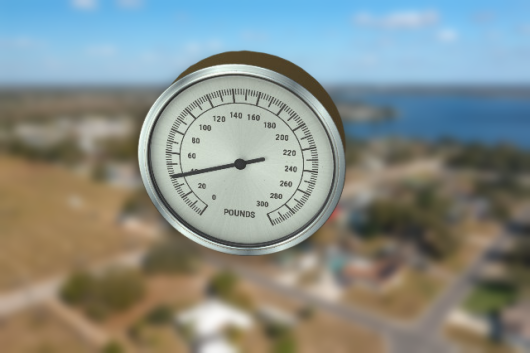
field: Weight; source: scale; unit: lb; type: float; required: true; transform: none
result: 40 lb
